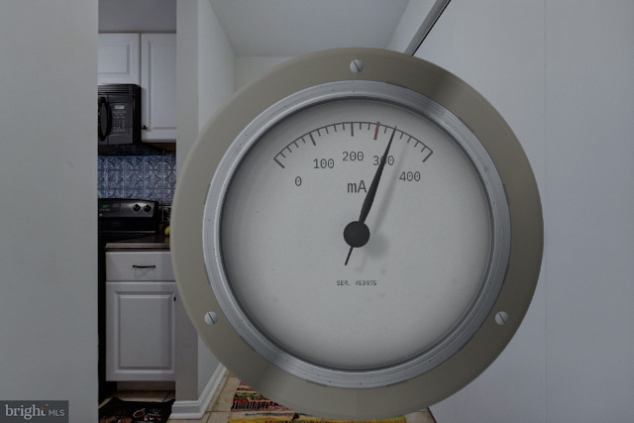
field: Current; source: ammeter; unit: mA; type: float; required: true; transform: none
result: 300 mA
